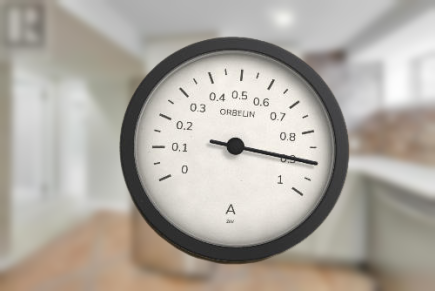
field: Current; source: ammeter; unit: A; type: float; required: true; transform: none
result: 0.9 A
